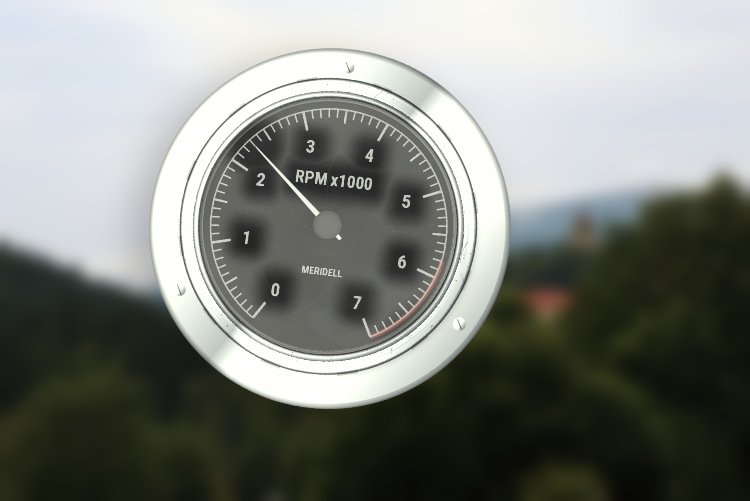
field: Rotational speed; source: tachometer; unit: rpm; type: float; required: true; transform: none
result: 2300 rpm
